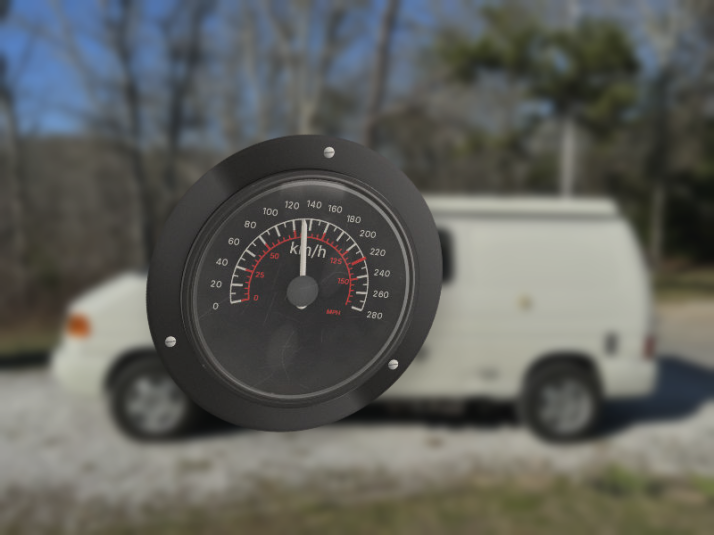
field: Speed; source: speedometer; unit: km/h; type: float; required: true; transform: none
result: 130 km/h
